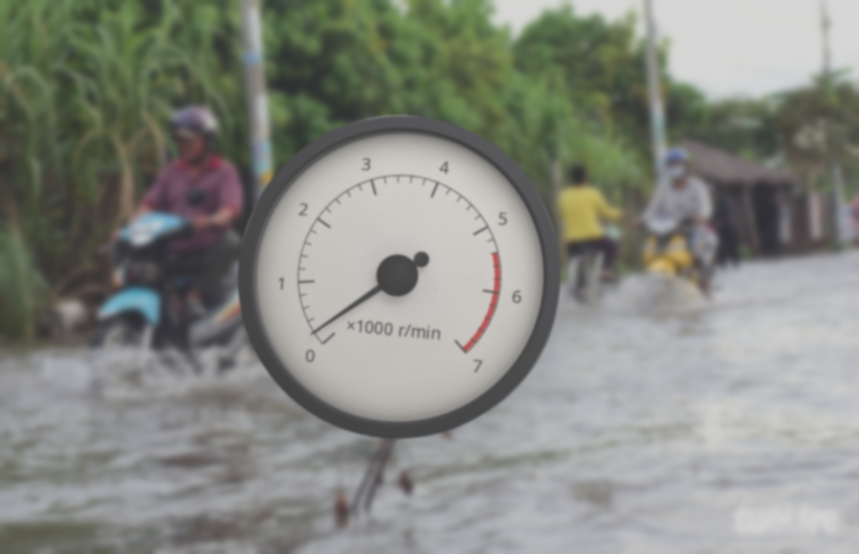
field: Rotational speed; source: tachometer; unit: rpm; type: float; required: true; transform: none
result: 200 rpm
